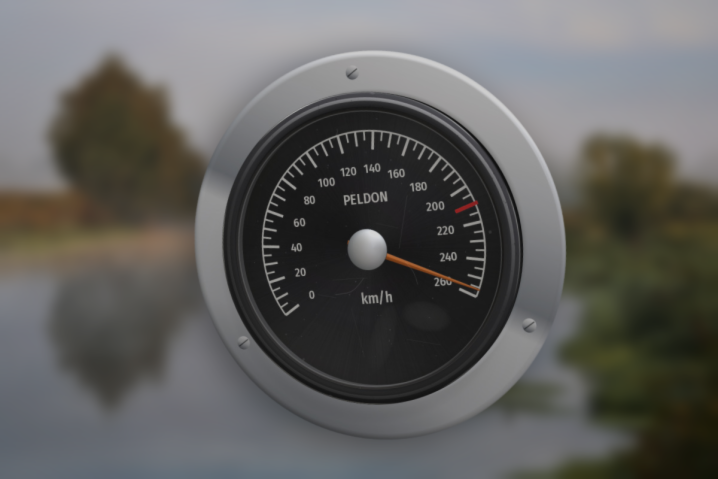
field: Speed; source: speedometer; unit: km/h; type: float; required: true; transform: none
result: 255 km/h
